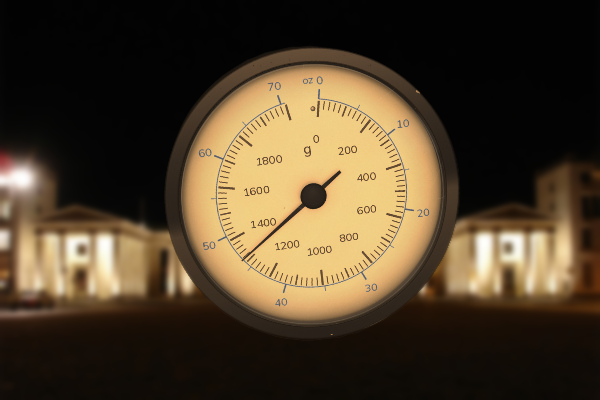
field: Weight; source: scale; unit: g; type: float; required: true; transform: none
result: 1320 g
